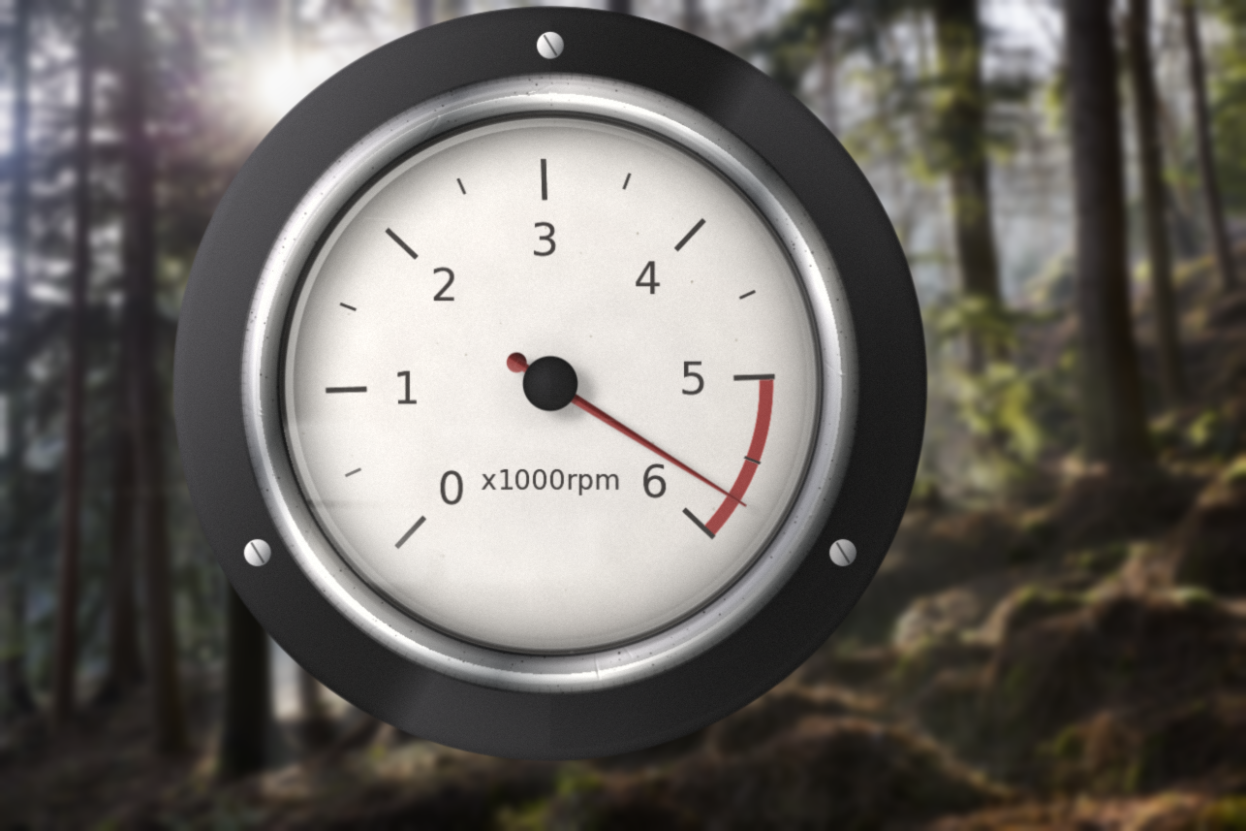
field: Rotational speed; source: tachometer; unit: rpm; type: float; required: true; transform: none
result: 5750 rpm
